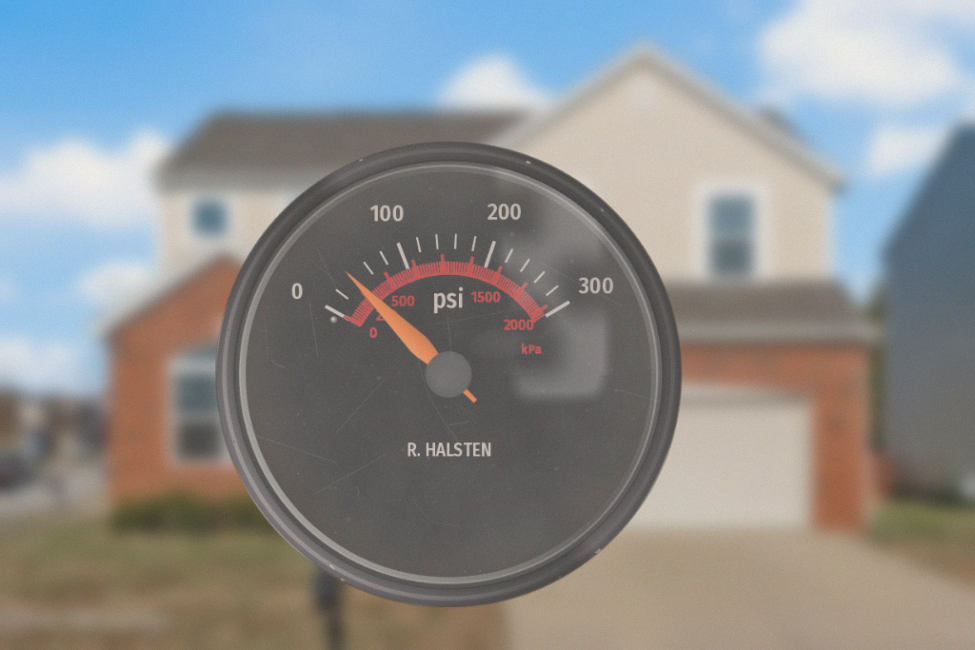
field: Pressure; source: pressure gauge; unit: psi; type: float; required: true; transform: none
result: 40 psi
